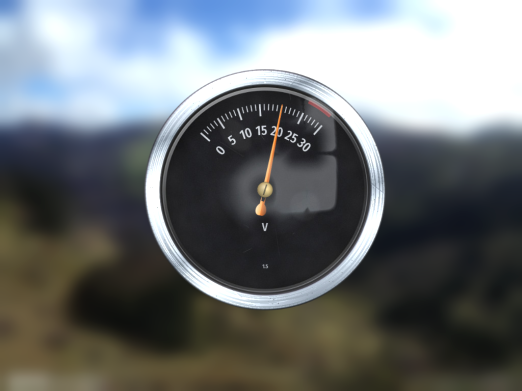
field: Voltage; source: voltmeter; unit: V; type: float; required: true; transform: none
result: 20 V
